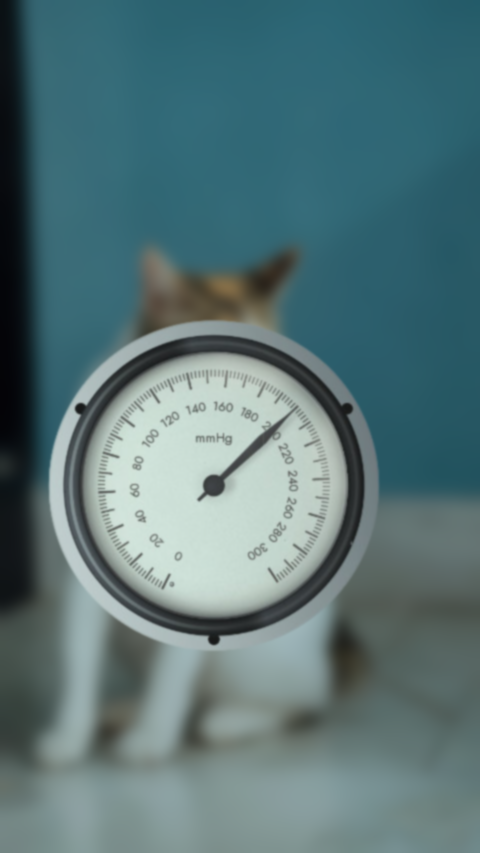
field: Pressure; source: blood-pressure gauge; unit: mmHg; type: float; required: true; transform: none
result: 200 mmHg
